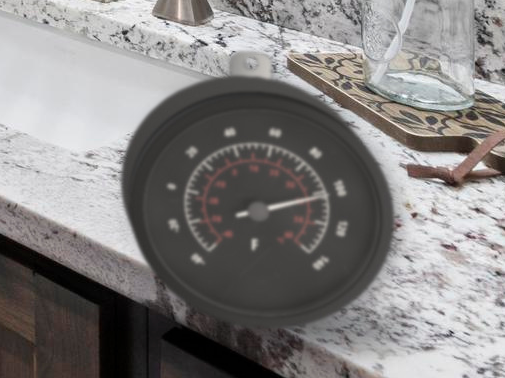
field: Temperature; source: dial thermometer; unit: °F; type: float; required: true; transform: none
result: 100 °F
